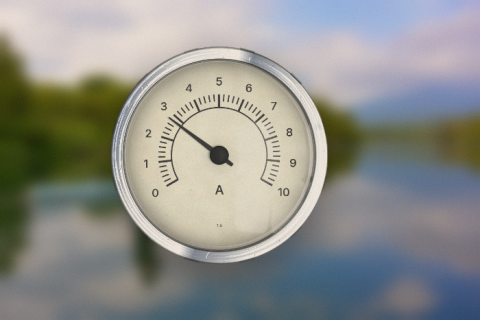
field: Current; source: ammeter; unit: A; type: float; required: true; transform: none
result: 2.8 A
